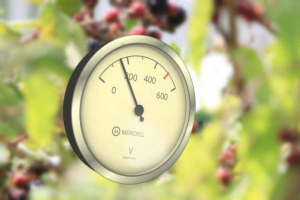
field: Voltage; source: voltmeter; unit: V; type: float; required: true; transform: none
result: 150 V
